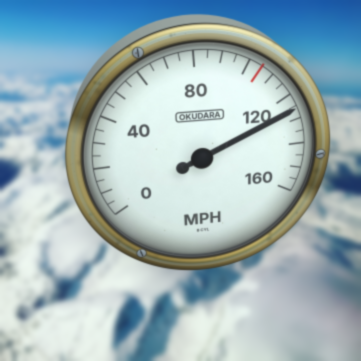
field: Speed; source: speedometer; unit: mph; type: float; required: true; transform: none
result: 125 mph
